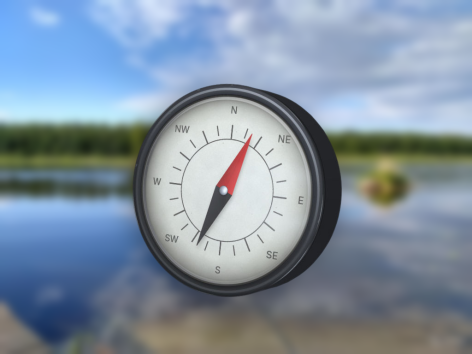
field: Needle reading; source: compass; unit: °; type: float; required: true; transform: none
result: 22.5 °
